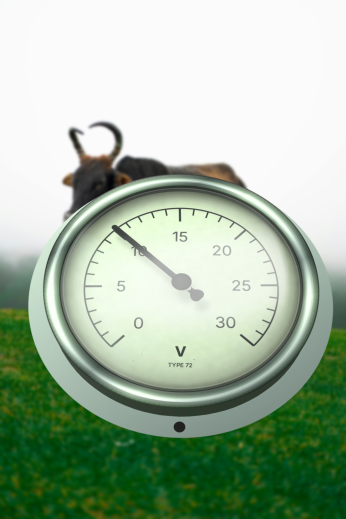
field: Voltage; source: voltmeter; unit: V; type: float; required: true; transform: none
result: 10 V
